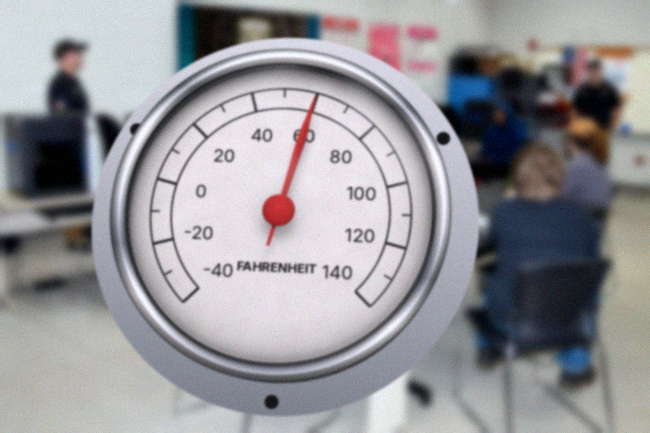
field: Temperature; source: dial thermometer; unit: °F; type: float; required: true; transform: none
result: 60 °F
